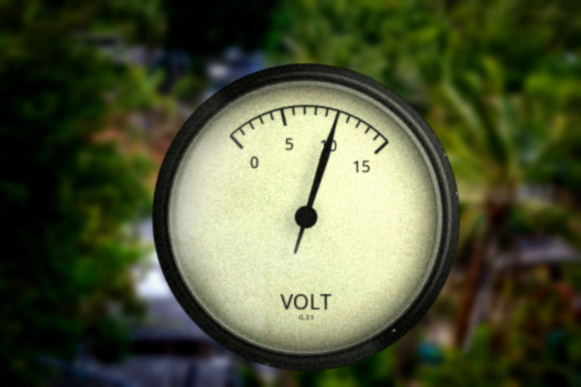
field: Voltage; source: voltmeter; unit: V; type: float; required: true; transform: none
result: 10 V
